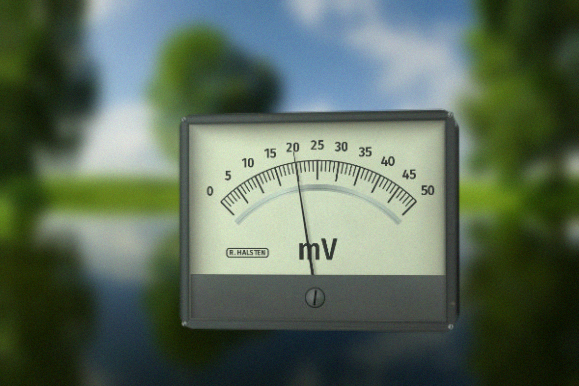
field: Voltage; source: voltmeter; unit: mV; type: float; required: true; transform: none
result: 20 mV
